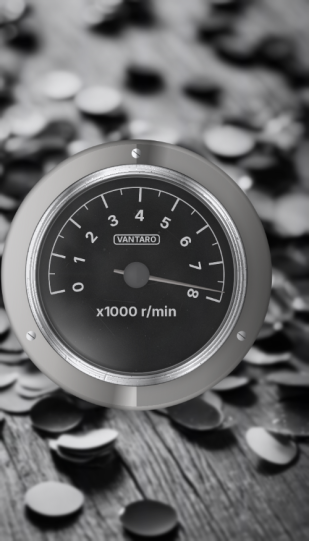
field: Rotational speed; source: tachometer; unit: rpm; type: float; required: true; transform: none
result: 7750 rpm
